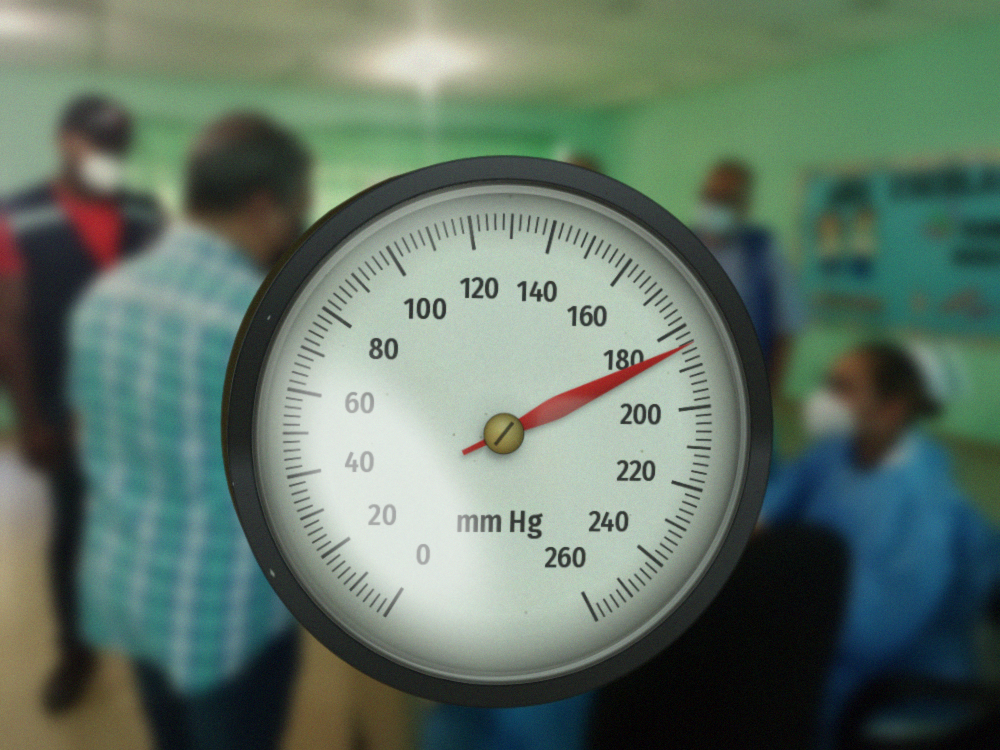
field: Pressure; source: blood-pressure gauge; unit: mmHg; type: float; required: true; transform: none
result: 184 mmHg
